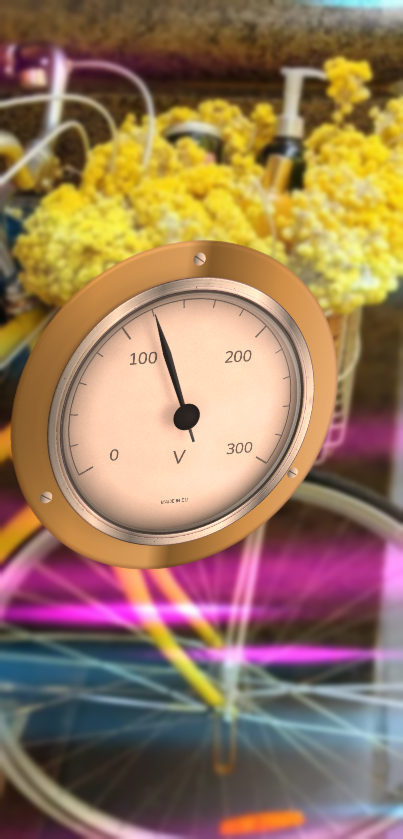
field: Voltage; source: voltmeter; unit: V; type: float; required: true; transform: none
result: 120 V
